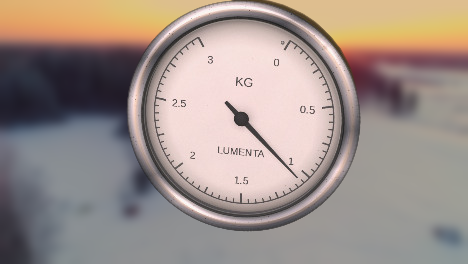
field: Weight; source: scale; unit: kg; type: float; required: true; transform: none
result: 1.05 kg
